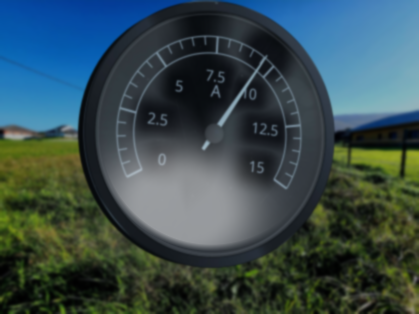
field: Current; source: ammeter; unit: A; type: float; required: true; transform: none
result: 9.5 A
